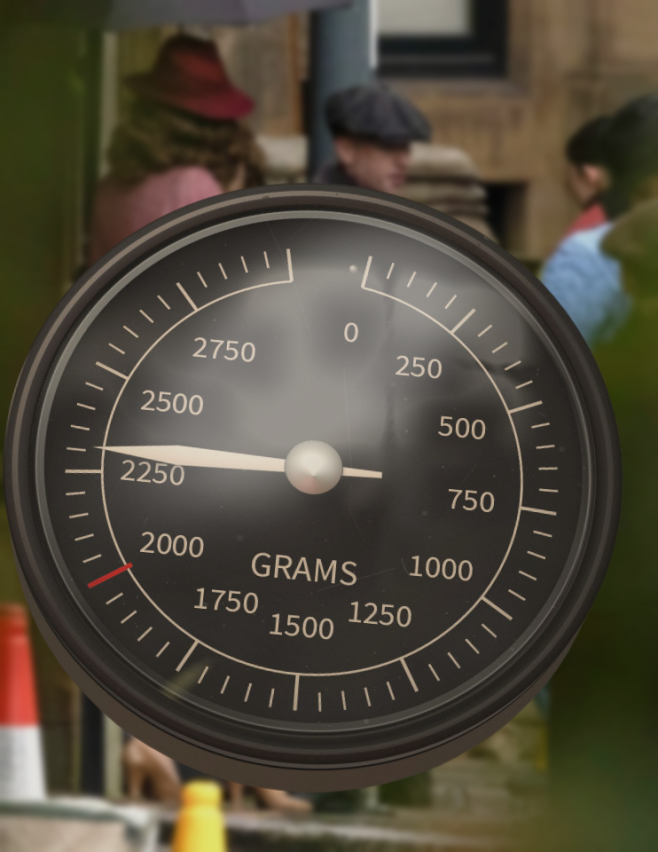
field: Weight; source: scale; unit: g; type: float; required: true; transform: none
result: 2300 g
